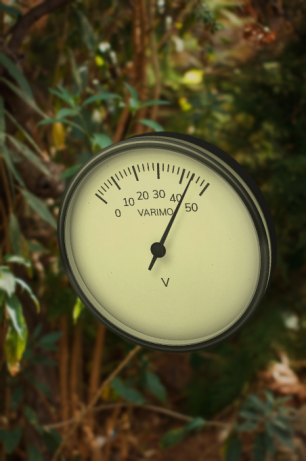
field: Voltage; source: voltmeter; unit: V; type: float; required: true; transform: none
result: 44 V
